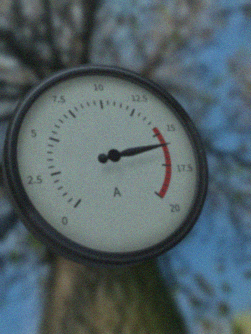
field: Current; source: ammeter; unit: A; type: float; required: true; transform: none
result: 16 A
